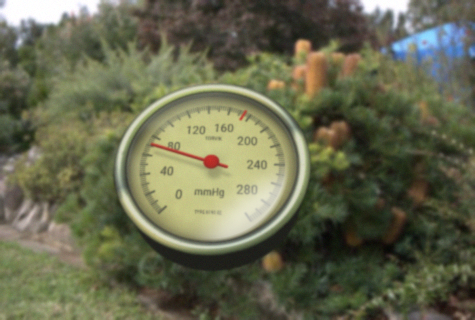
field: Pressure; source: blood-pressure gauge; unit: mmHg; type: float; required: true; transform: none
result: 70 mmHg
